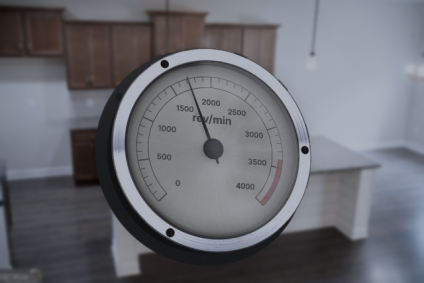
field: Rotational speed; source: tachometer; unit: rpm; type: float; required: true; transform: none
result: 1700 rpm
